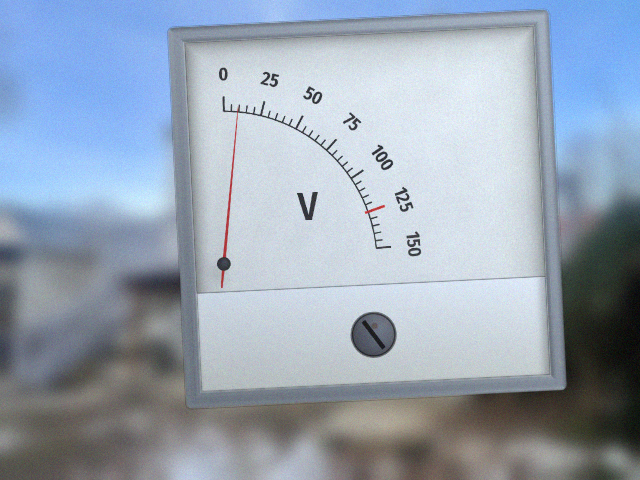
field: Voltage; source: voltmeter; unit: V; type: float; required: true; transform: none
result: 10 V
